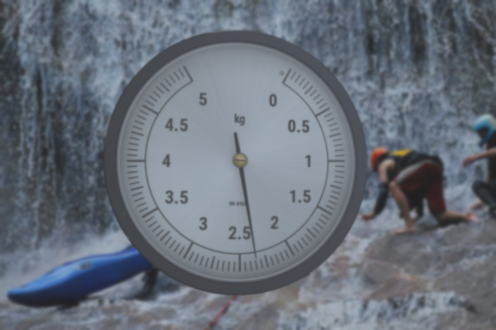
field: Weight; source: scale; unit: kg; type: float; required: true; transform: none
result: 2.35 kg
